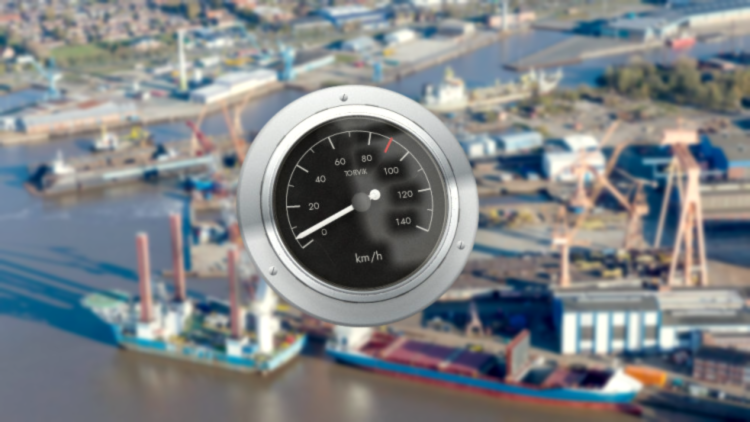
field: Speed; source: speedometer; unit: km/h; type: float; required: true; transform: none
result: 5 km/h
